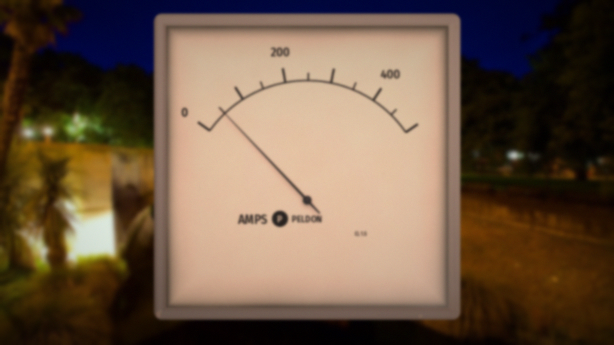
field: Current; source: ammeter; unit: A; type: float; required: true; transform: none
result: 50 A
